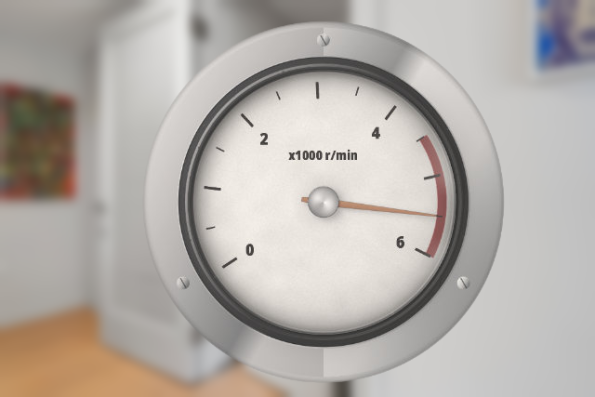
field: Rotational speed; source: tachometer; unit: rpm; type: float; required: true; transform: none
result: 5500 rpm
